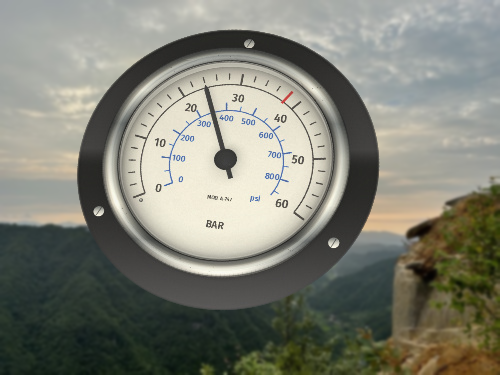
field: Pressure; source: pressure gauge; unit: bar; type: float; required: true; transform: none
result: 24 bar
